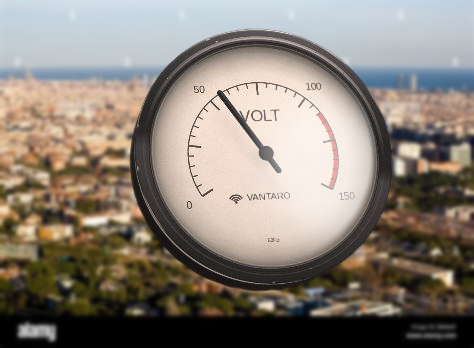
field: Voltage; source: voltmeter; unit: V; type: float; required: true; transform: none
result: 55 V
